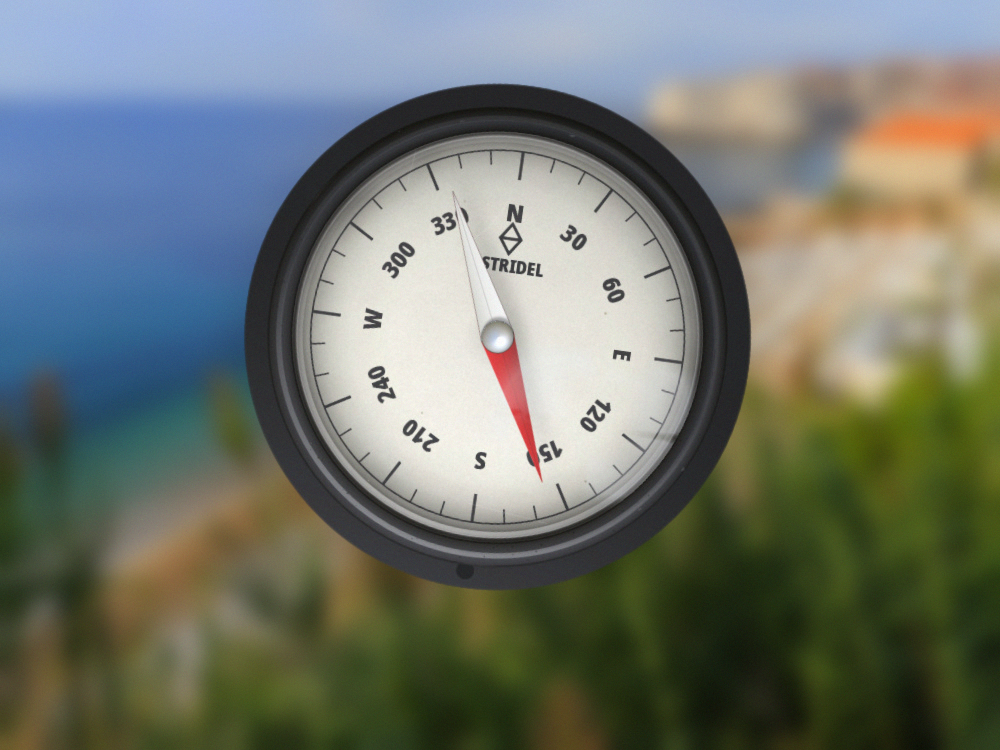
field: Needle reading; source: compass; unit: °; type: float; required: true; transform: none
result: 155 °
